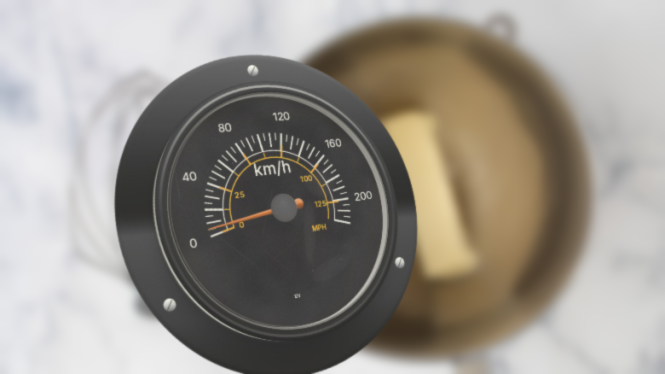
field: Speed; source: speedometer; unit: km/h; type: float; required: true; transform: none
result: 5 km/h
